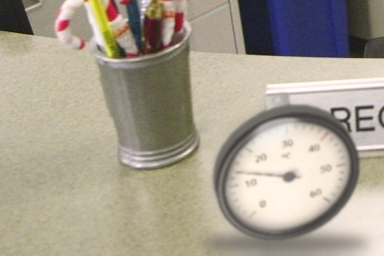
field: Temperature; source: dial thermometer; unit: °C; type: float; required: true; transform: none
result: 14 °C
